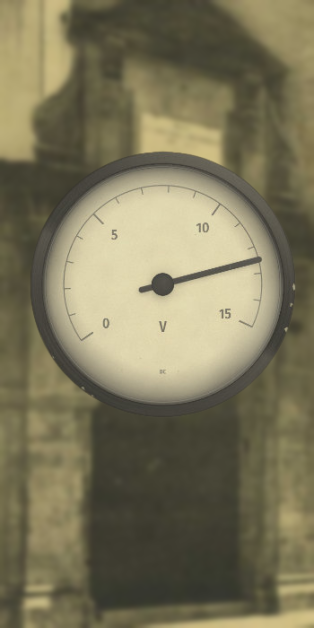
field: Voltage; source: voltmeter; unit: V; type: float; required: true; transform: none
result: 12.5 V
